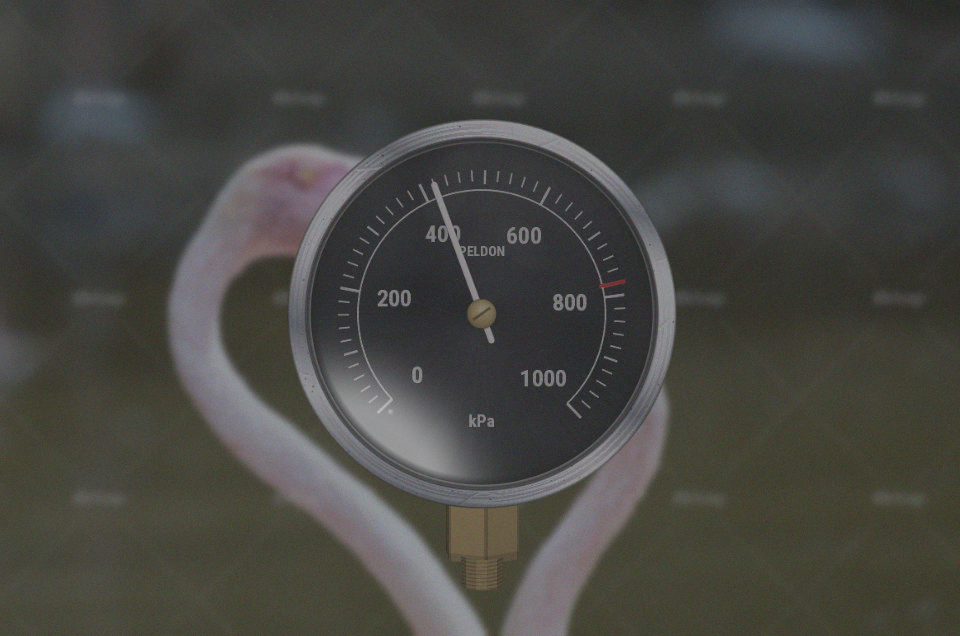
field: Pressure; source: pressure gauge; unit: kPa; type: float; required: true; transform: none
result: 420 kPa
